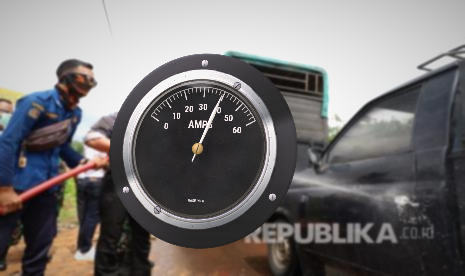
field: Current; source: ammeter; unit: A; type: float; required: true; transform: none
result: 40 A
